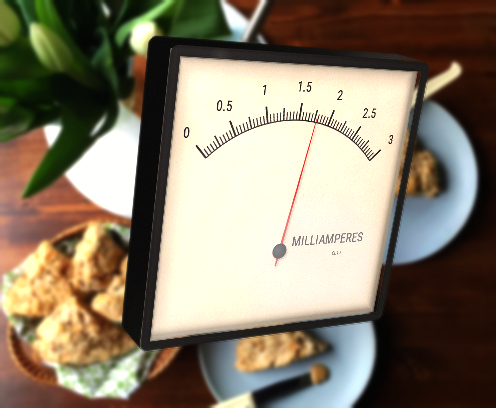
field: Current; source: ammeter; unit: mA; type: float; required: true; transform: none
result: 1.75 mA
